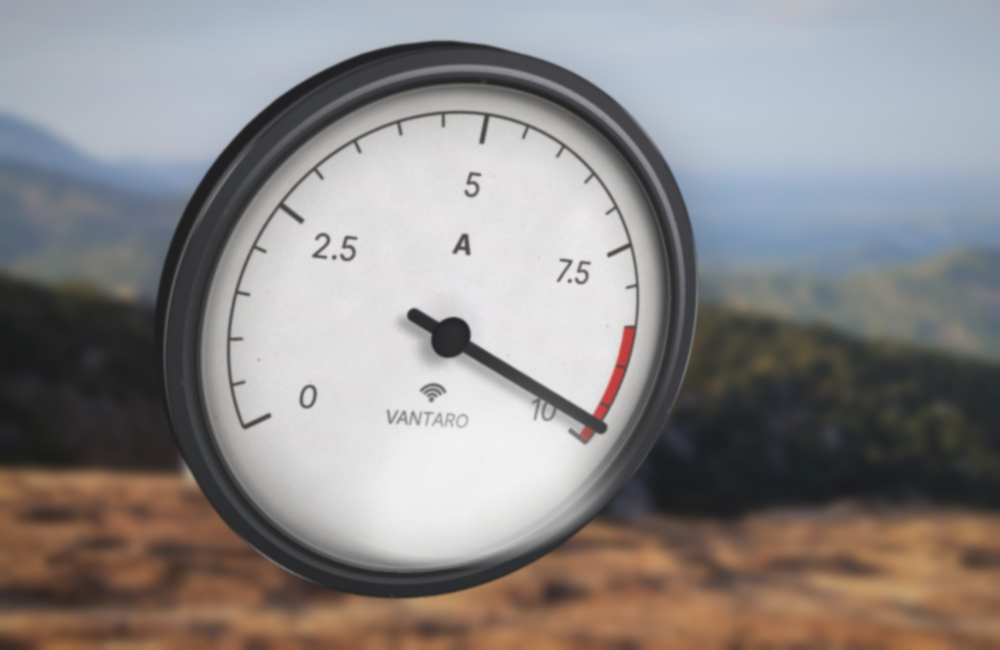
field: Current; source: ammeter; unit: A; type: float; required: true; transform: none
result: 9.75 A
